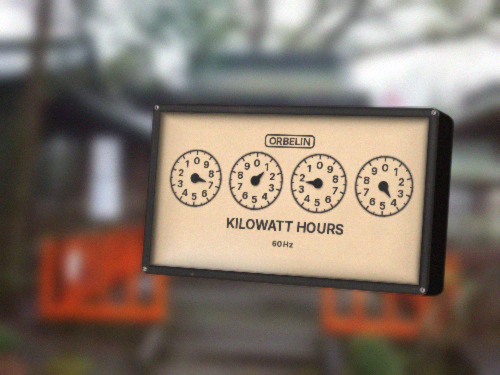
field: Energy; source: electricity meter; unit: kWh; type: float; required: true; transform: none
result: 7124 kWh
